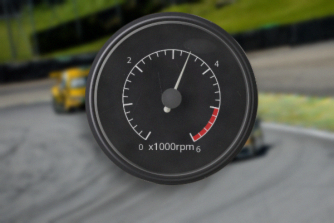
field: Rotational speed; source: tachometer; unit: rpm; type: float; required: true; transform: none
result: 3400 rpm
